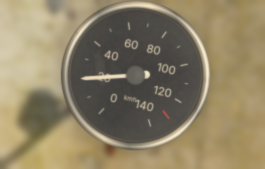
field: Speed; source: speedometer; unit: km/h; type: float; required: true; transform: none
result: 20 km/h
